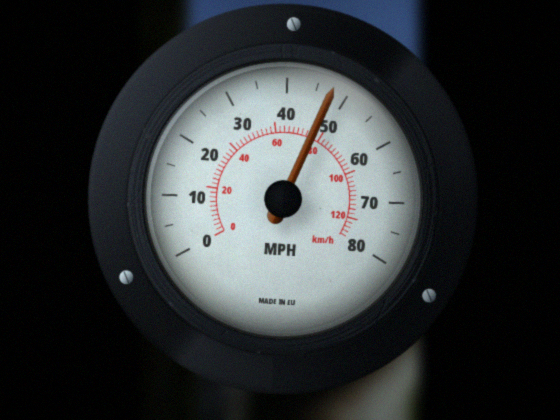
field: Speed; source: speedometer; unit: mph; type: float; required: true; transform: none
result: 47.5 mph
